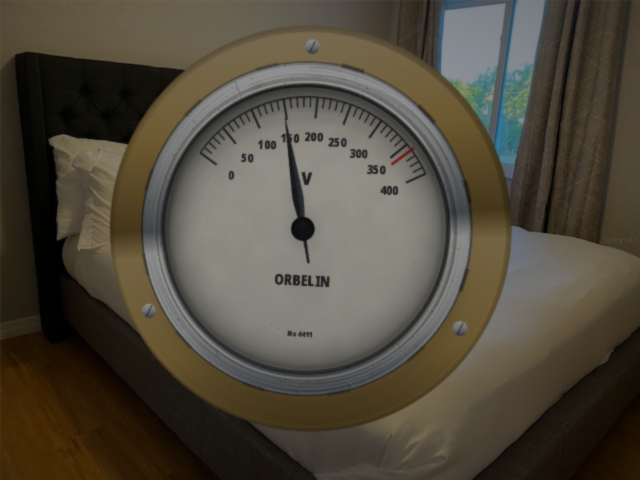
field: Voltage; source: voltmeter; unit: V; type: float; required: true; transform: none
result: 150 V
